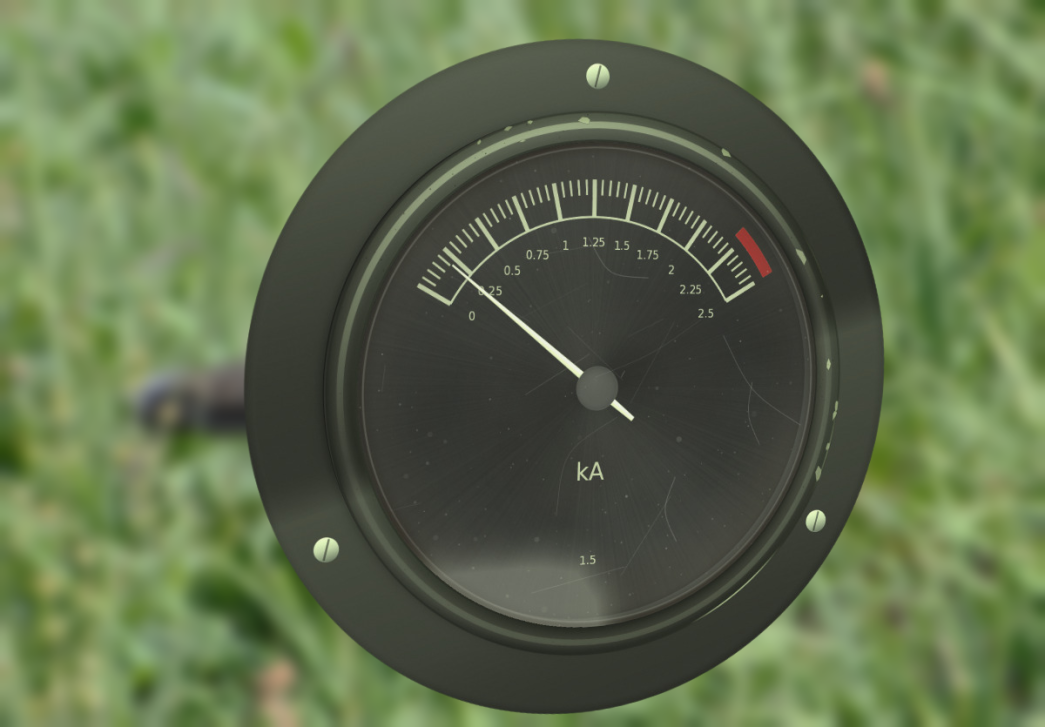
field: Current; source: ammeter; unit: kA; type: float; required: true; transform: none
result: 0.2 kA
